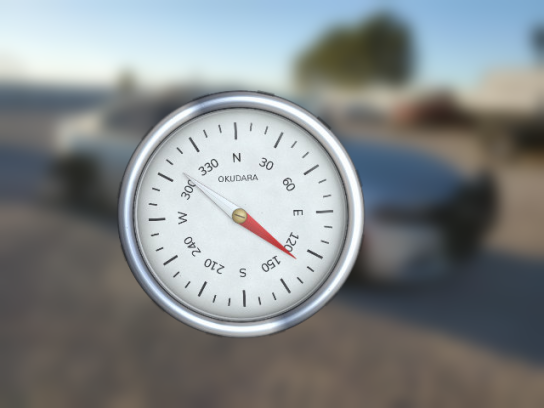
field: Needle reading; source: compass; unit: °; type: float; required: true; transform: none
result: 130 °
